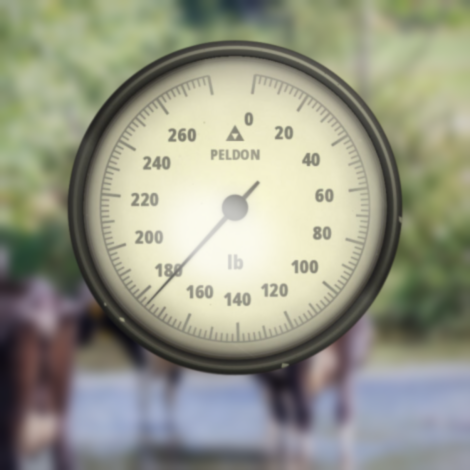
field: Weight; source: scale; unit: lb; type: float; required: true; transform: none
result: 176 lb
